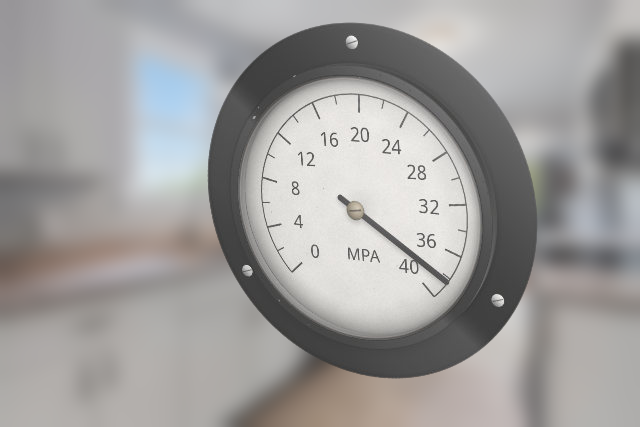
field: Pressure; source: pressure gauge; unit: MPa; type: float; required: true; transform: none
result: 38 MPa
